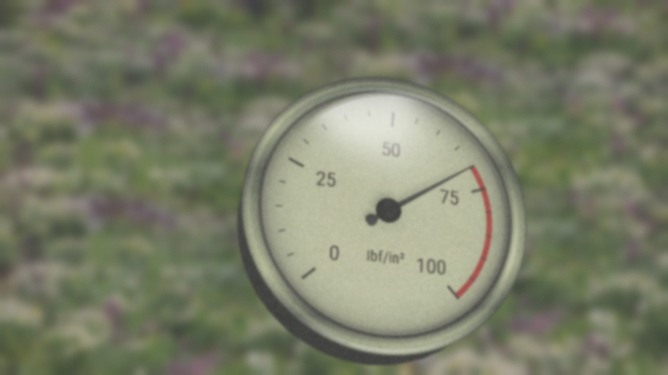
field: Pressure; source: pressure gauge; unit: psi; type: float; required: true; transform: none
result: 70 psi
